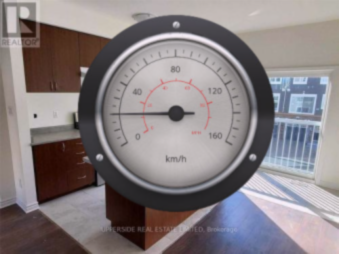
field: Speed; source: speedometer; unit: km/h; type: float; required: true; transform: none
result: 20 km/h
